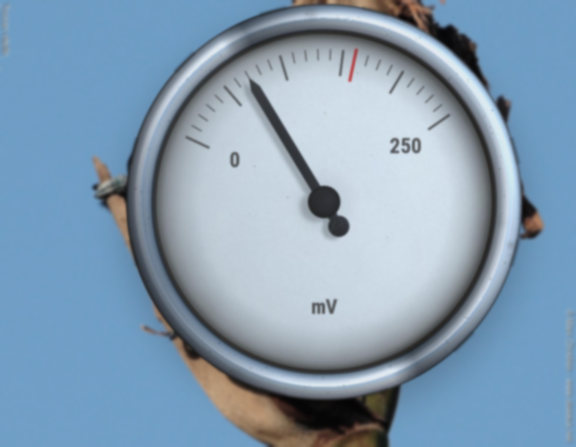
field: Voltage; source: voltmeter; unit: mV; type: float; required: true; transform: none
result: 70 mV
